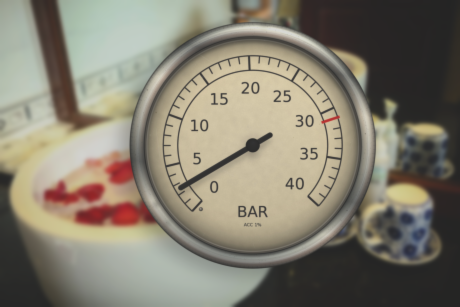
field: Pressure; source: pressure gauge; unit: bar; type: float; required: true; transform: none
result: 2.5 bar
